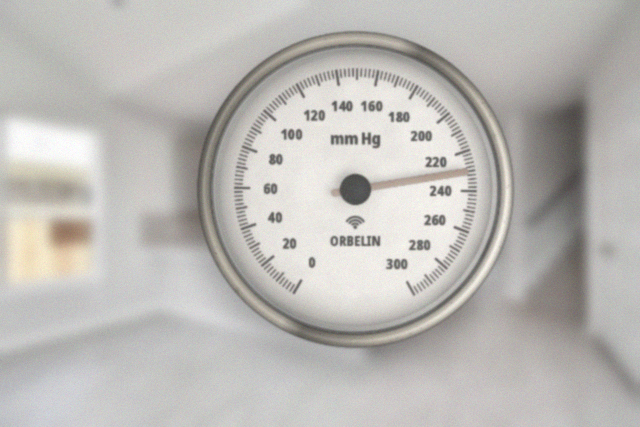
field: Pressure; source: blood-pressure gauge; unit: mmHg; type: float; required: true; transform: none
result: 230 mmHg
